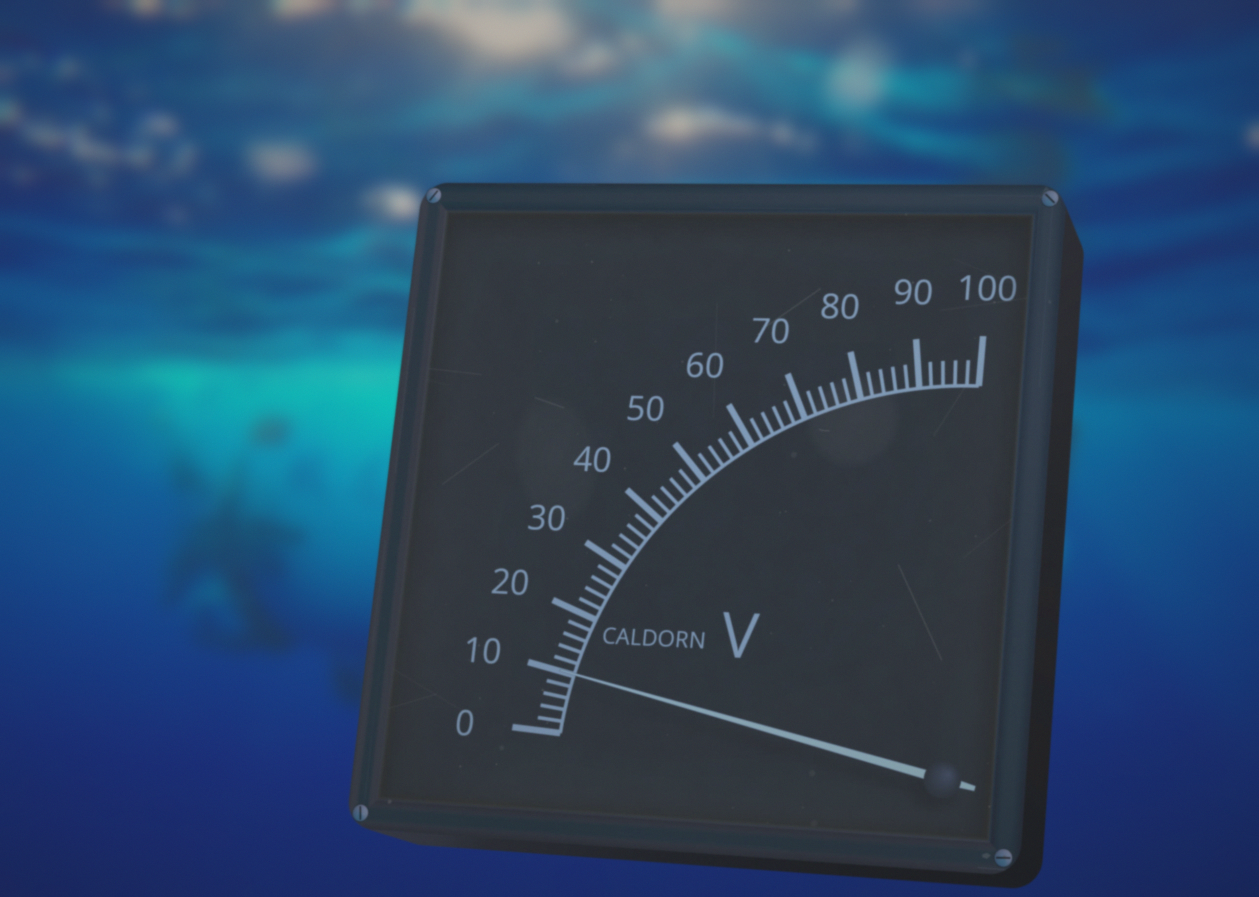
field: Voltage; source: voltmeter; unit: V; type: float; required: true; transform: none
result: 10 V
